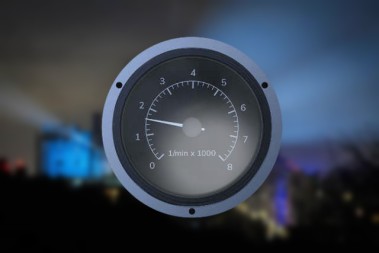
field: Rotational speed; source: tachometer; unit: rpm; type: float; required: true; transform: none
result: 1600 rpm
